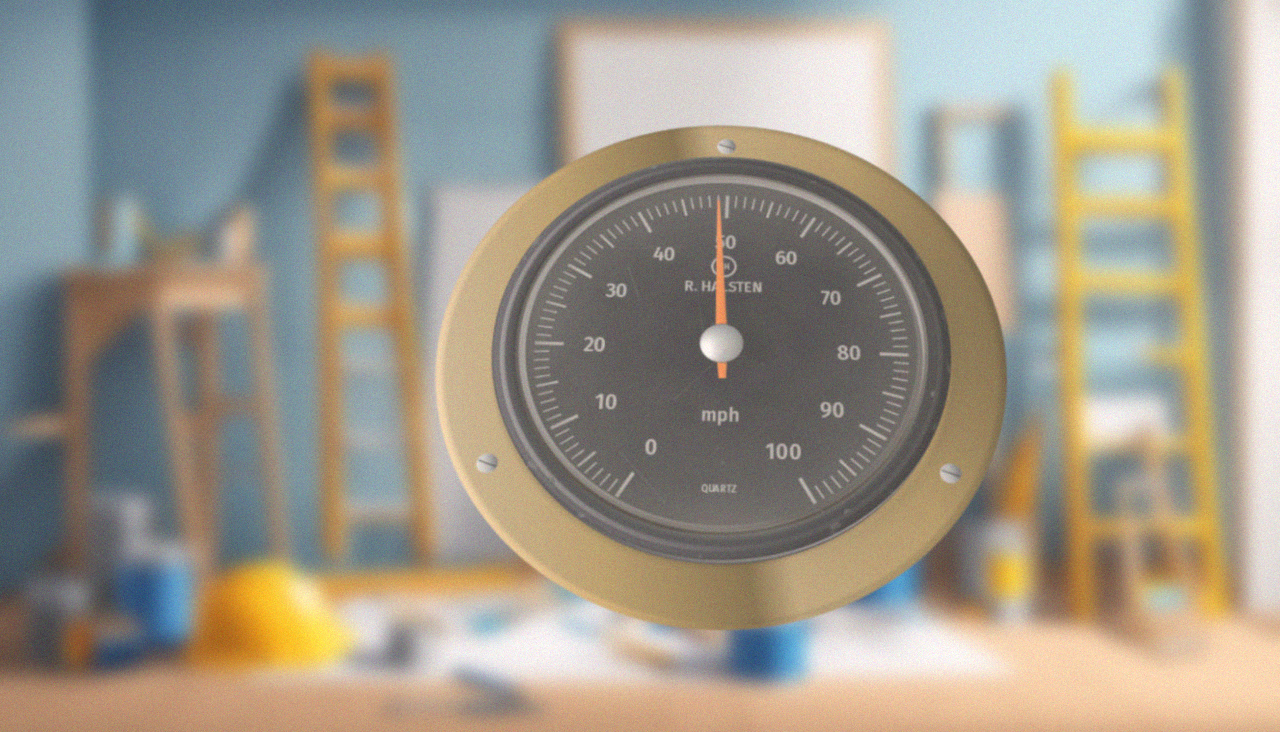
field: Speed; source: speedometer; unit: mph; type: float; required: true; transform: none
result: 49 mph
